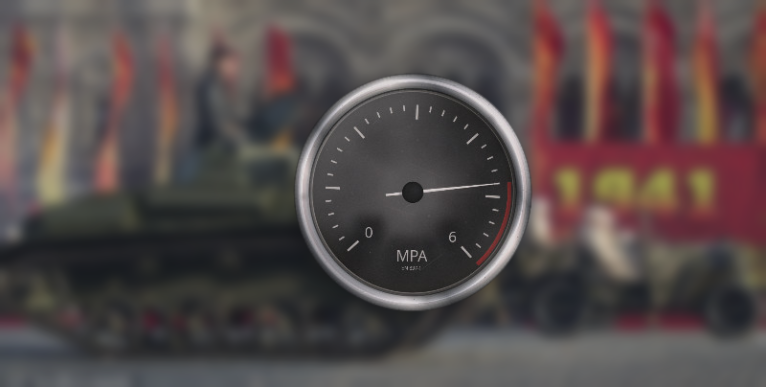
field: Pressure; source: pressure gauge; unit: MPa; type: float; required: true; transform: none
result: 4.8 MPa
